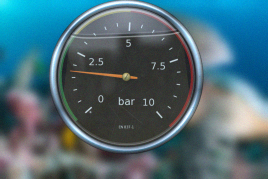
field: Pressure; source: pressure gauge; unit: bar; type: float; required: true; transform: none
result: 1.75 bar
